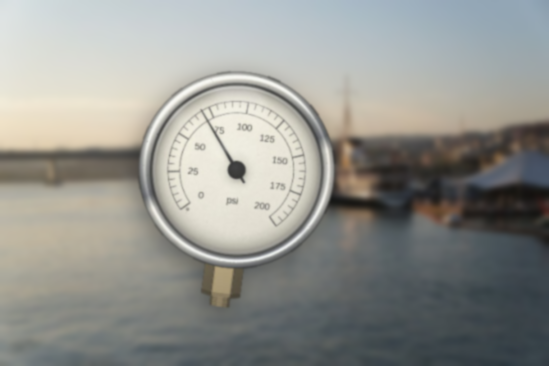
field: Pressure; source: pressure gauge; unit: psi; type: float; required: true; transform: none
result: 70 psi
